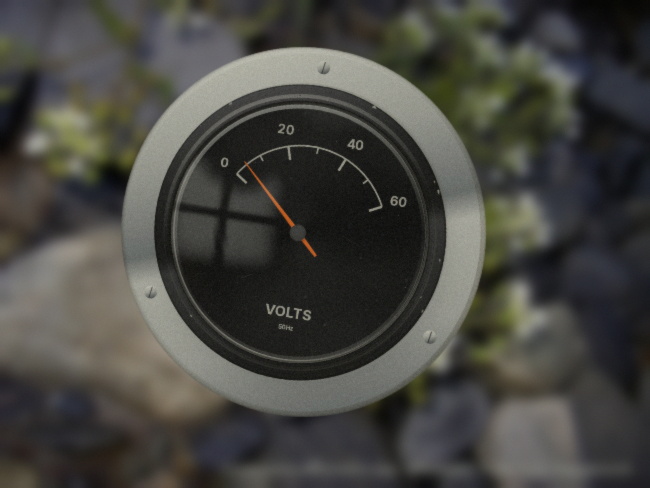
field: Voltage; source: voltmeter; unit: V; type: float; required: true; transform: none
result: 5 V
